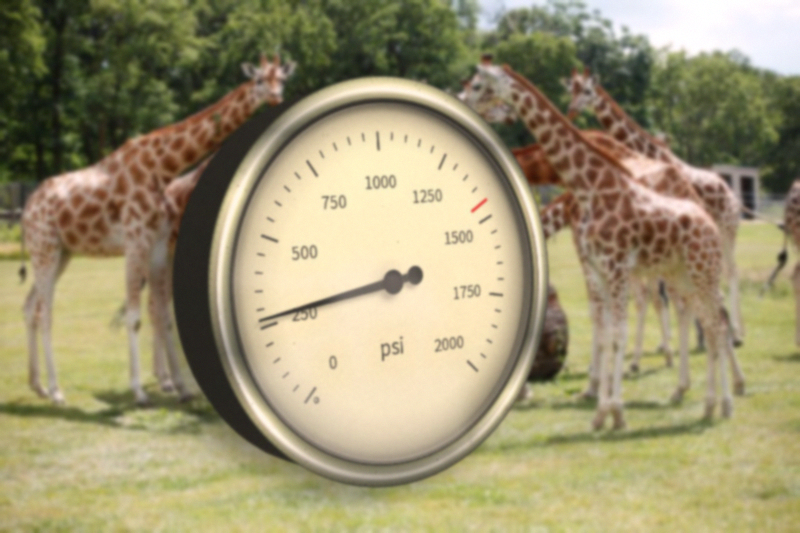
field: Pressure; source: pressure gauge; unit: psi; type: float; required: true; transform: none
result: 275 psi
